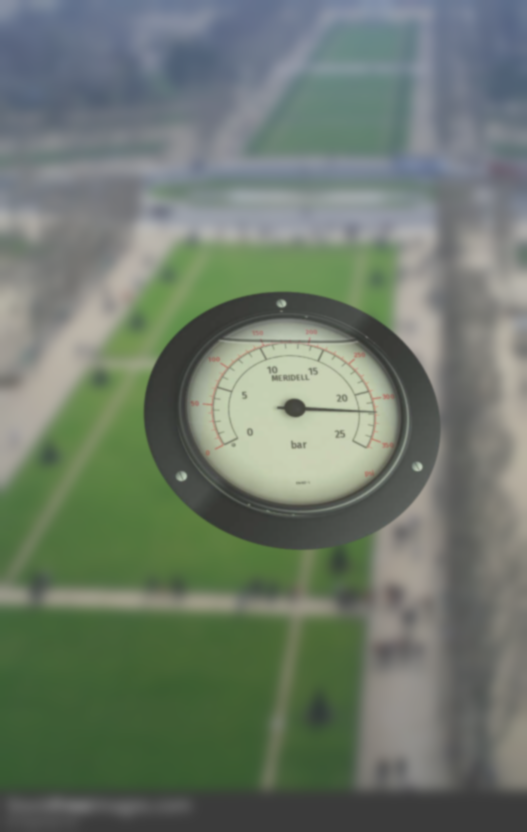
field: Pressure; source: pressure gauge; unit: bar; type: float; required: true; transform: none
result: 22 bar
